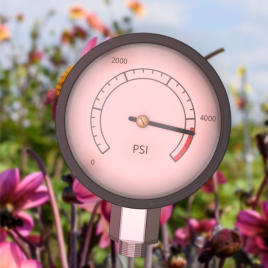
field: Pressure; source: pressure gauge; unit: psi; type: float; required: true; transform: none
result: 4300 psi
